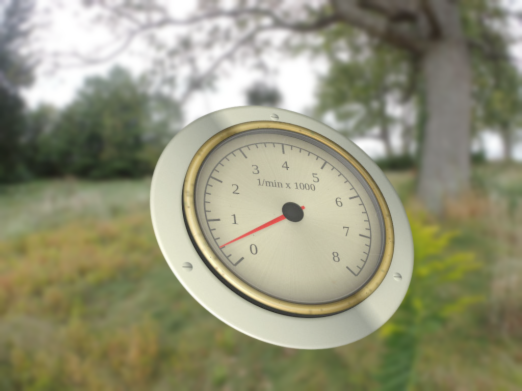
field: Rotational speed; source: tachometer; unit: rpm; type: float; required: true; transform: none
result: 400 rpm
